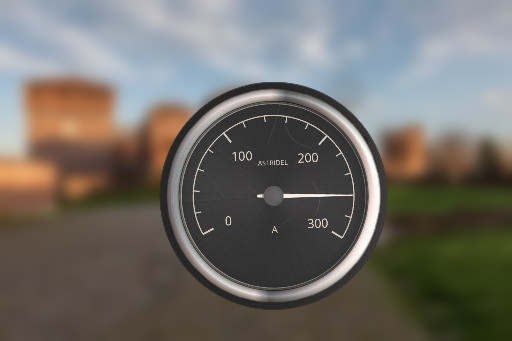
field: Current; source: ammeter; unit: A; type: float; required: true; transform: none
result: 260 A
